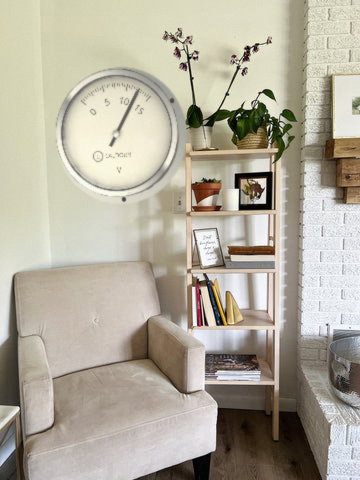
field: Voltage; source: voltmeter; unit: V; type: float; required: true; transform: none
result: 12.5 V
